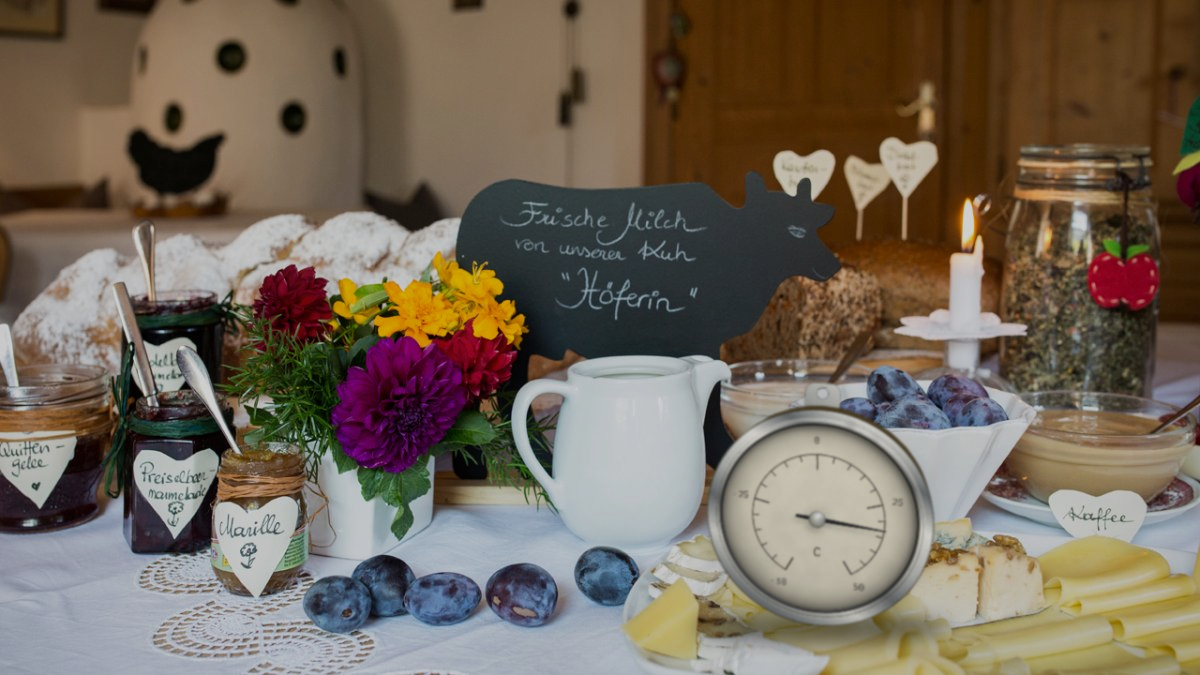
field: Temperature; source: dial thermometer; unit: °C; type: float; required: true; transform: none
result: 32.5 °C
